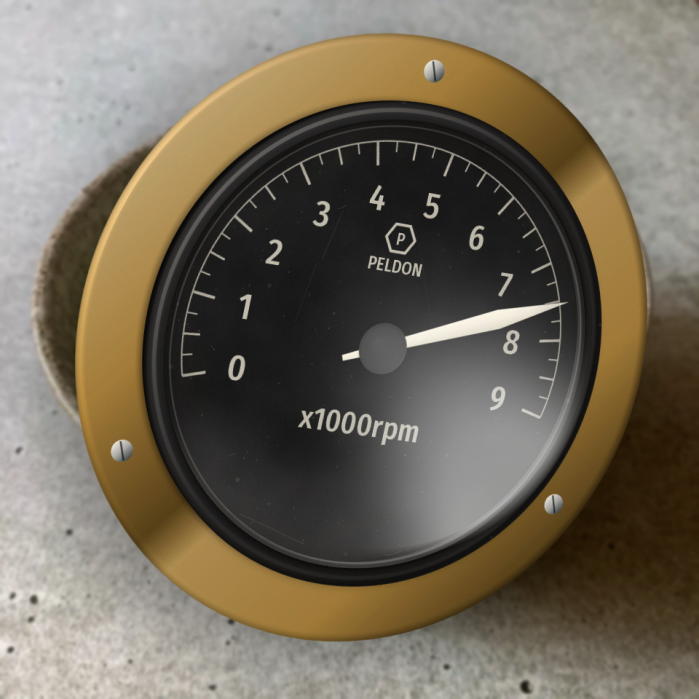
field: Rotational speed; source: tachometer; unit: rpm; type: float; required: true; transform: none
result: 7500 rpm
